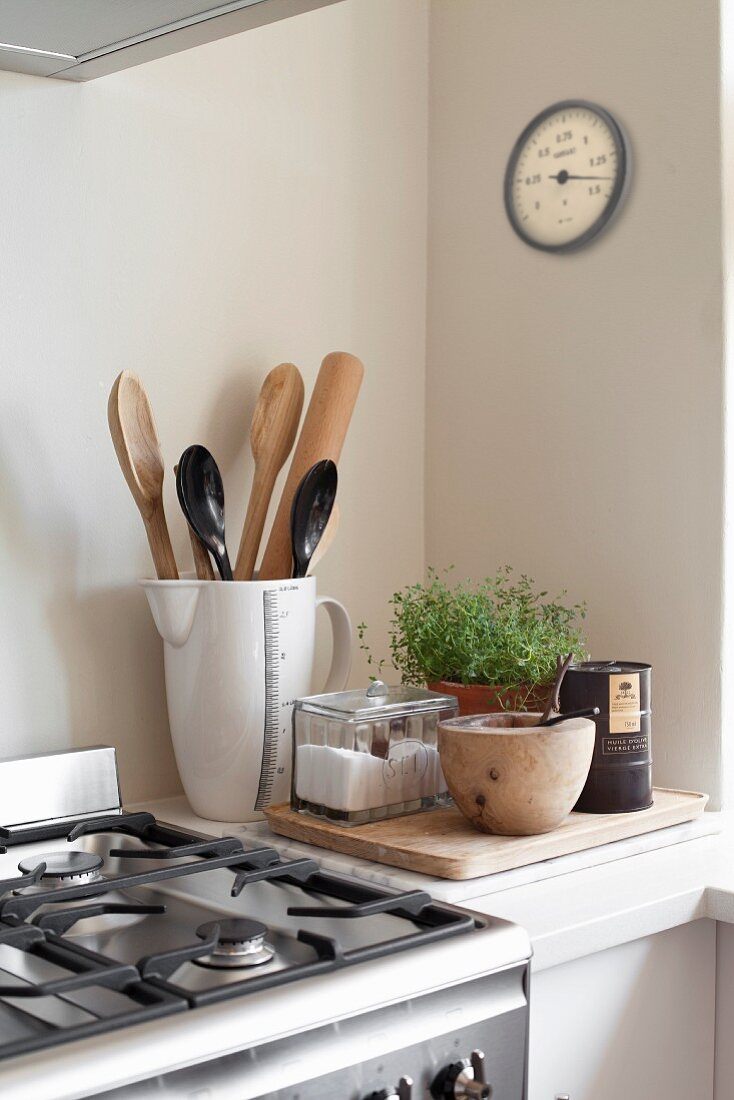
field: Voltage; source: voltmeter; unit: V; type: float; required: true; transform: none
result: 1.4 V
